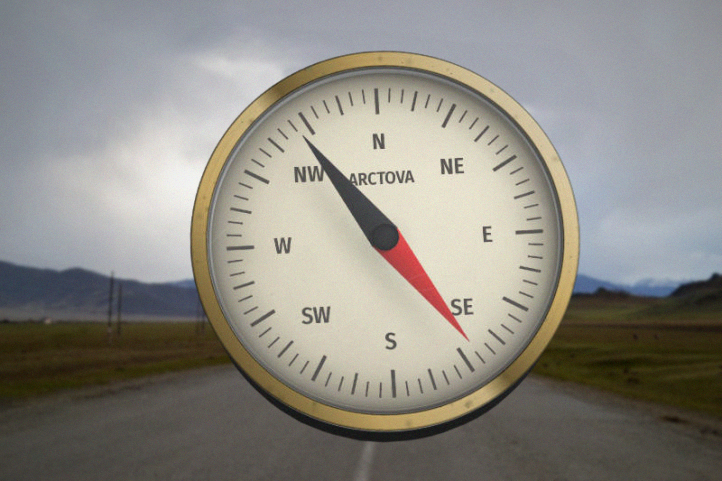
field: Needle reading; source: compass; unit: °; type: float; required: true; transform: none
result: 145 °
